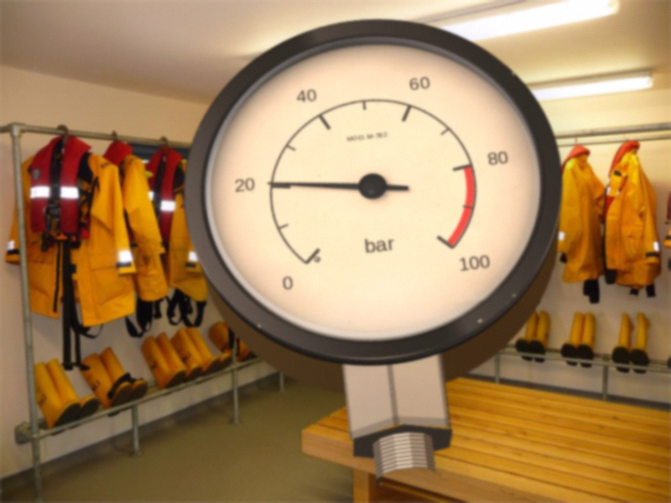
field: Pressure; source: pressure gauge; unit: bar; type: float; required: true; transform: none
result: 20 bar
